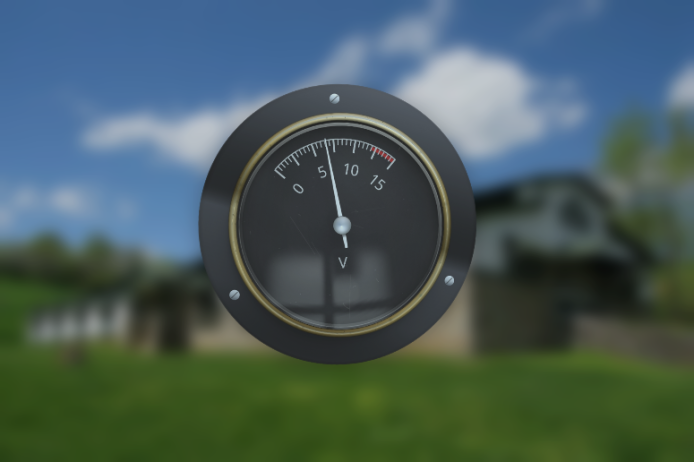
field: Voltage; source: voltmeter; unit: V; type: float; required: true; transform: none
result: 6.5 V
